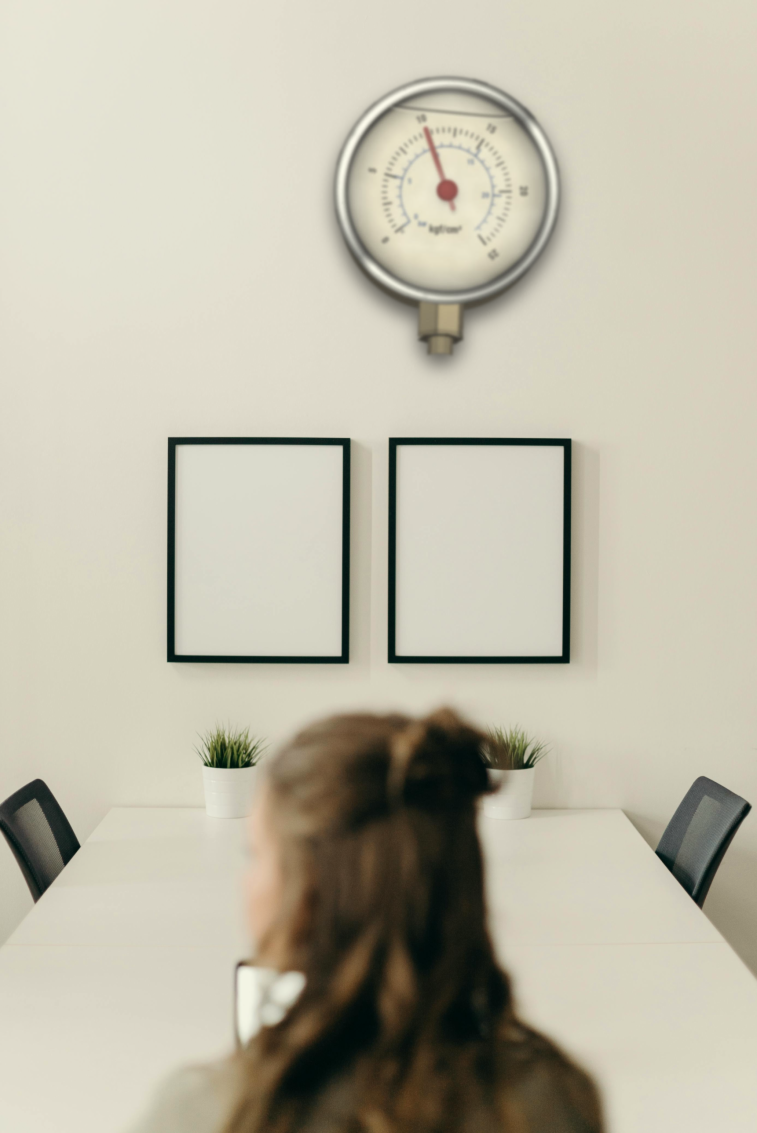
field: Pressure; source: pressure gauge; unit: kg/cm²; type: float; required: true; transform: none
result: 10 kg/cm²
